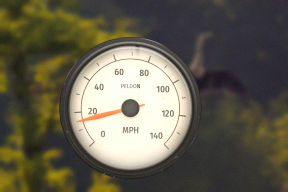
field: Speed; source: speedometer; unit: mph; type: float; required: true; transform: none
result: 15 mph
